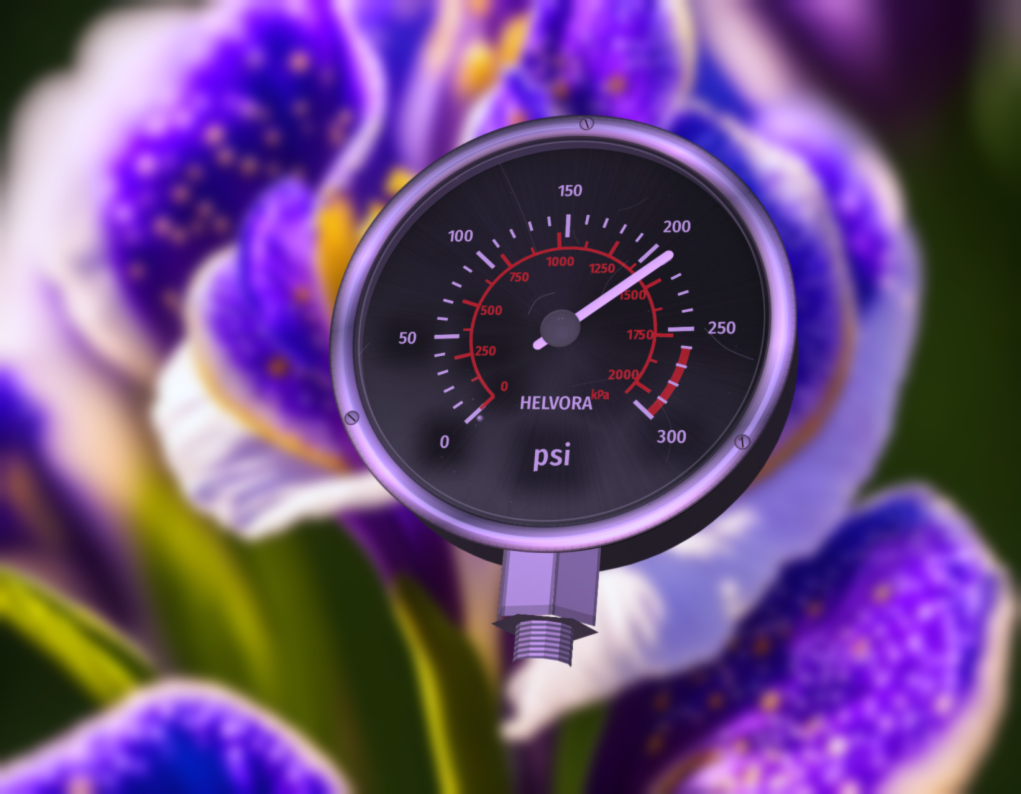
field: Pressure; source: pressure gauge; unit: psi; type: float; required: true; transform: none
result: 210 psi
